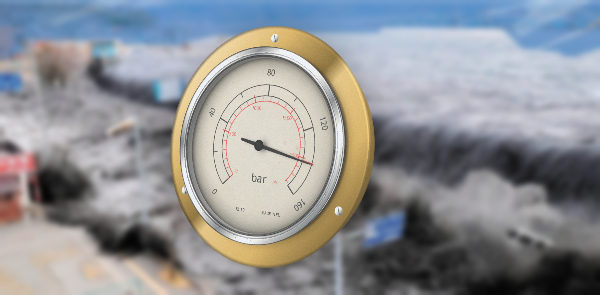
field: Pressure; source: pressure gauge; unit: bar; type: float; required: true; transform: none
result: 140 bar
